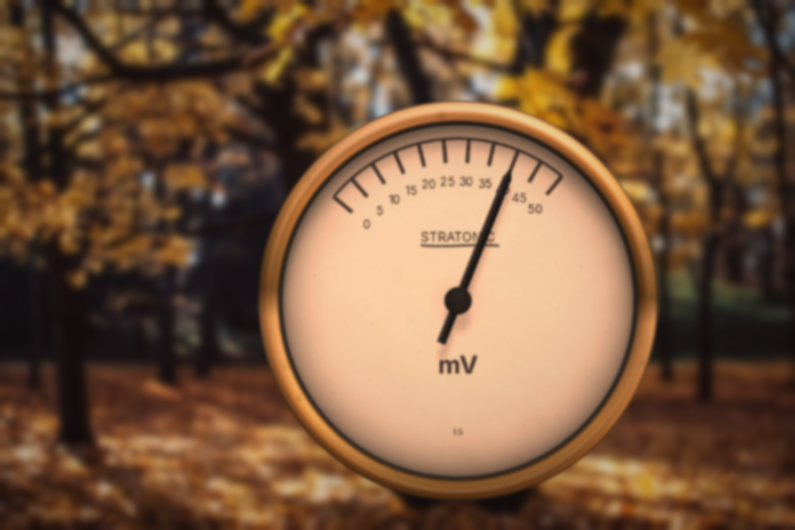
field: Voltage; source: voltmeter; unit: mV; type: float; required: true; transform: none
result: 40 mV
